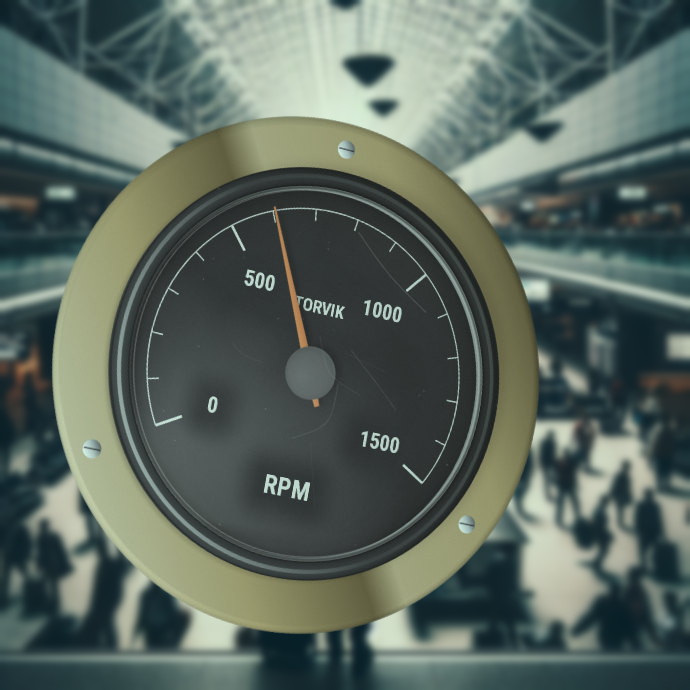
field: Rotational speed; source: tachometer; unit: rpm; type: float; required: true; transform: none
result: 600 rpm
